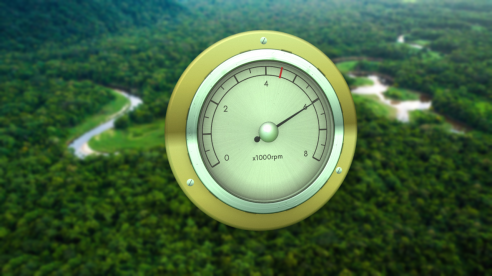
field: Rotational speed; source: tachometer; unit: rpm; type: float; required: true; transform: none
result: 6000 rpm
